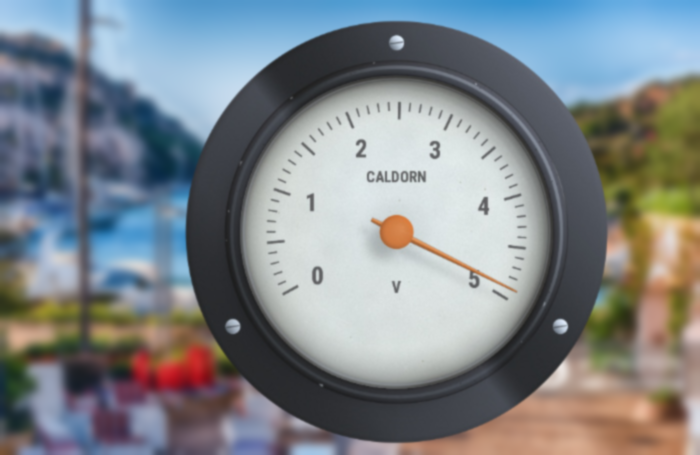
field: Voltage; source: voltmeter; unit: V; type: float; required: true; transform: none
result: 4.9 V
